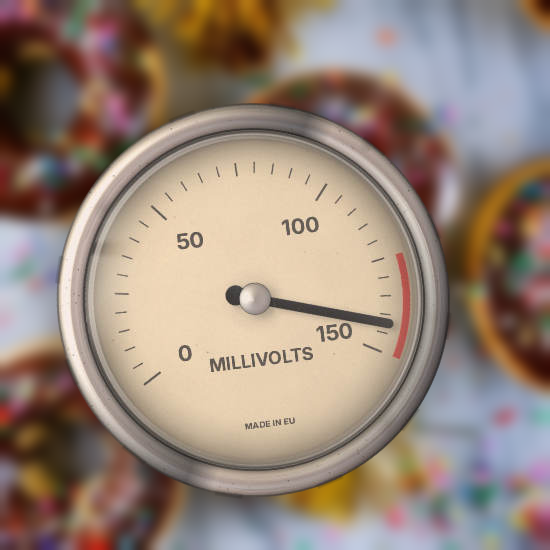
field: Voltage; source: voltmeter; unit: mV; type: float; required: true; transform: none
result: 142.5 mV
